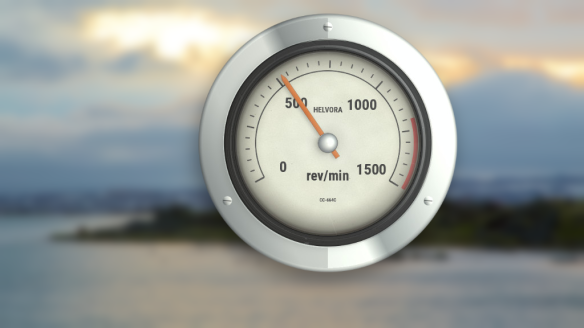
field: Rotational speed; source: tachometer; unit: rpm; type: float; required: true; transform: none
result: 525 rpm
